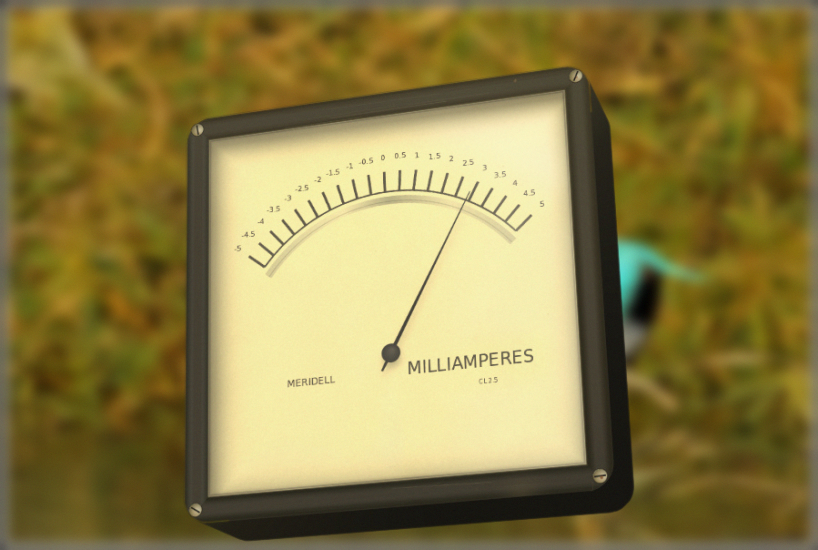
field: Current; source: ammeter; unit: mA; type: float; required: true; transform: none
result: 3 mA
